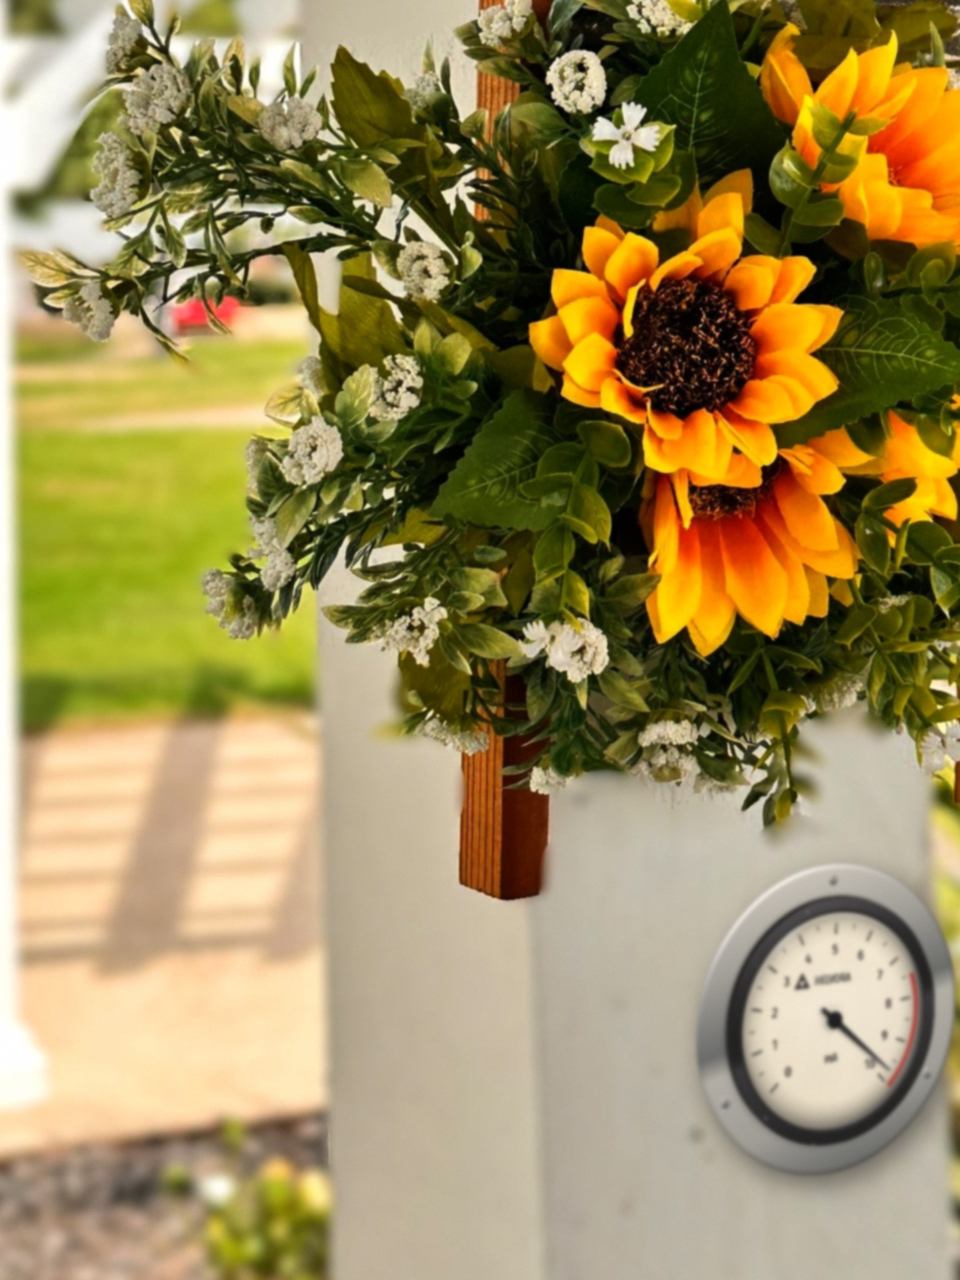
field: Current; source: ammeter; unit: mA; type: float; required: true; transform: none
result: 9.75 mA
